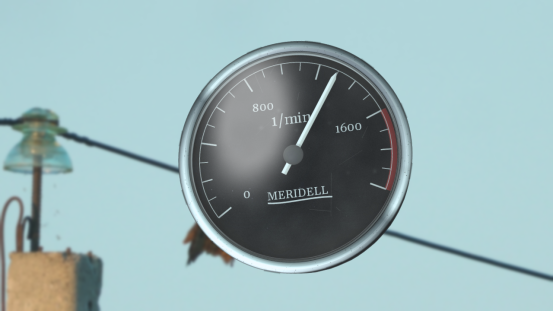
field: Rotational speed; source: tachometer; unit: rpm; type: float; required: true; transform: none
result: 1300 rpm
